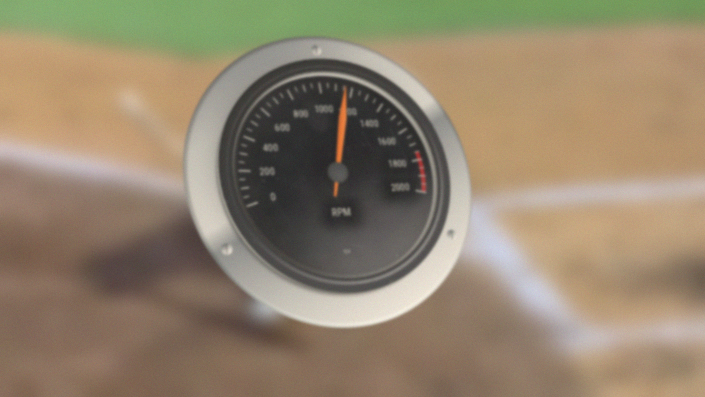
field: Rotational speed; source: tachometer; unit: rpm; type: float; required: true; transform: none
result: 1150 rpm
